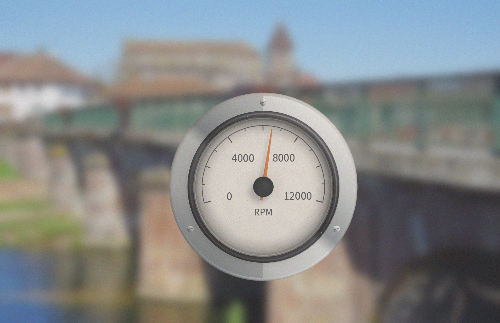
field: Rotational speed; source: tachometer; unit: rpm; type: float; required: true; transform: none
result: 6500 rpm
